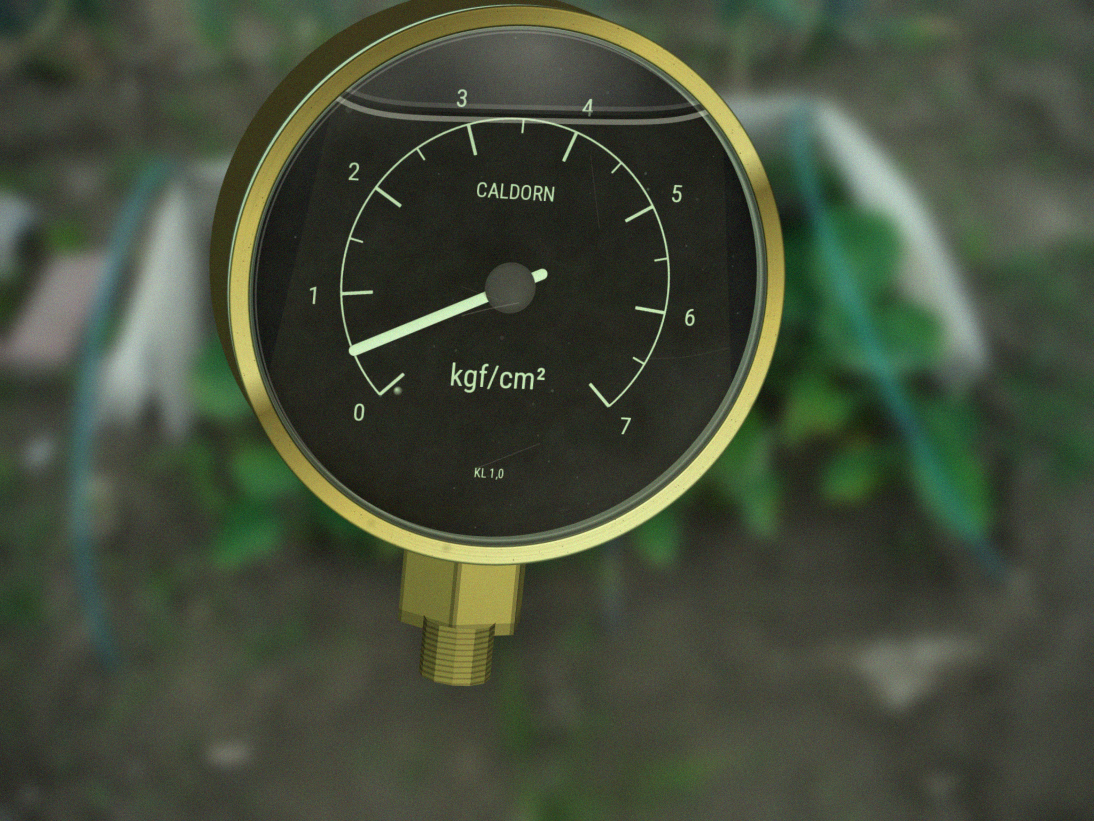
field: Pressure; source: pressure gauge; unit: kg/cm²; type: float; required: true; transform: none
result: 0.5 kg/cm²
